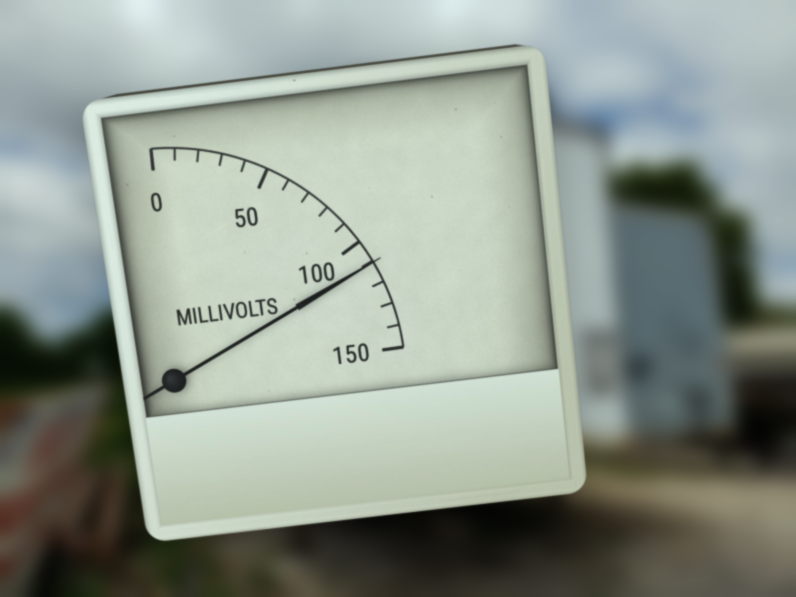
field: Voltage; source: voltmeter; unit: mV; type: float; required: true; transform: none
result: 110 mV
